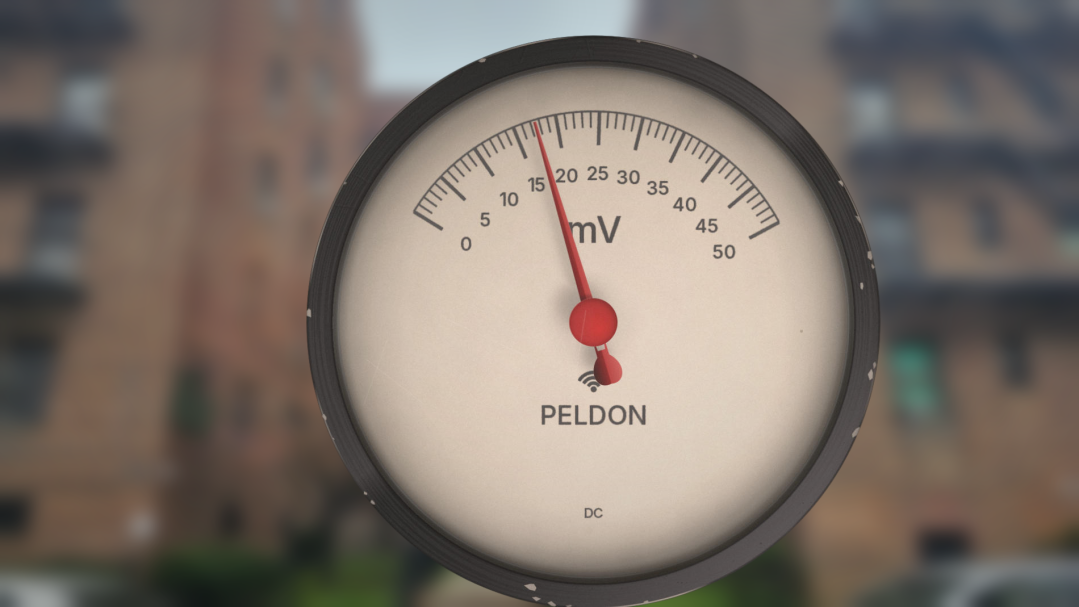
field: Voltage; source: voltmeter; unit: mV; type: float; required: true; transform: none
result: 17.5 mV
